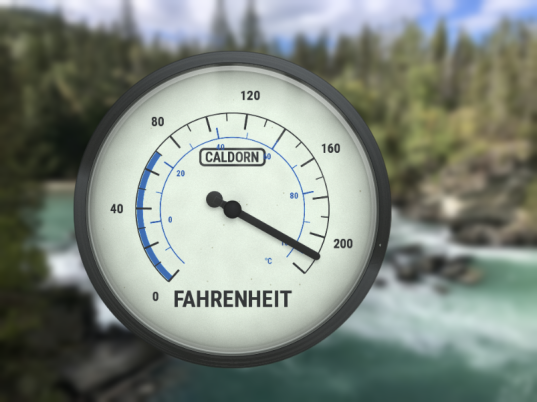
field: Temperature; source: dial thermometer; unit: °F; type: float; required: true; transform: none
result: 210 °F
